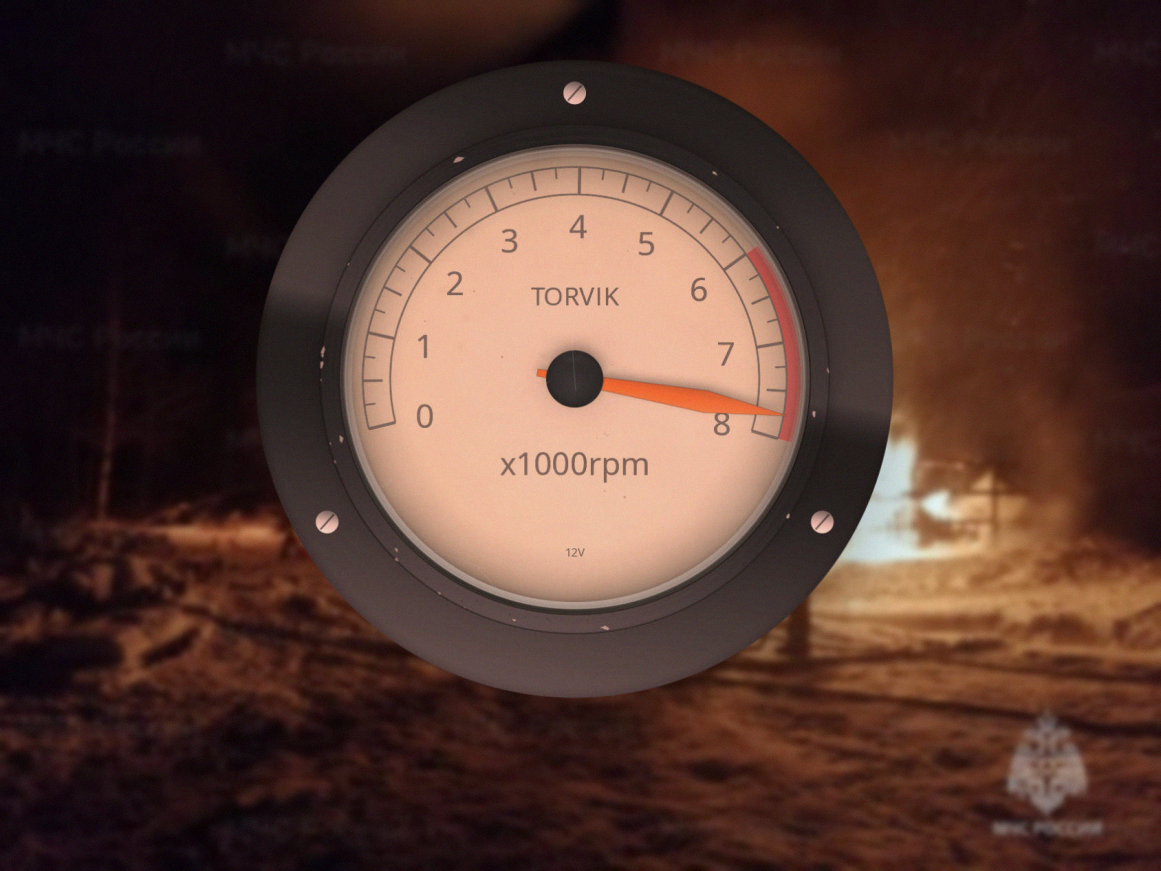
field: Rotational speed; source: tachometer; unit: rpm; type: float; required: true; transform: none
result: 7750 rpm
